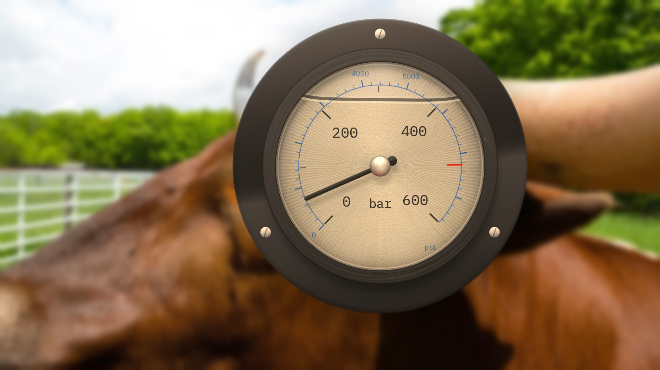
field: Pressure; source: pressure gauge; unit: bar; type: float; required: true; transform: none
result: 50 bar
